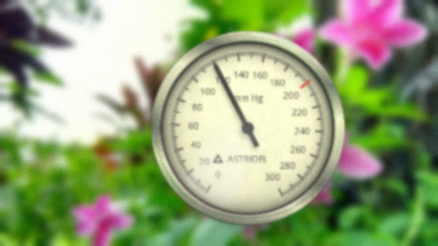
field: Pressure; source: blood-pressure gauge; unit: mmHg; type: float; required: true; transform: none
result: 120 mmHg
